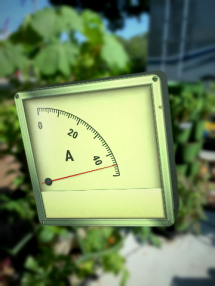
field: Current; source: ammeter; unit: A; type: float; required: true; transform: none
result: 45 A
